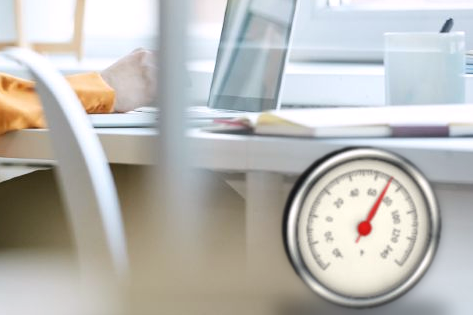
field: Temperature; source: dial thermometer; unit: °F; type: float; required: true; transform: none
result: 70 °F
